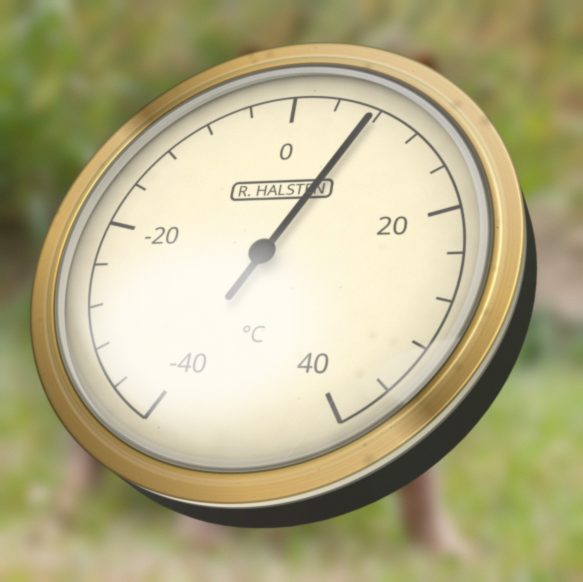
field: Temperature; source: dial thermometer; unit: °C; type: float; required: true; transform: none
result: 8 °C
